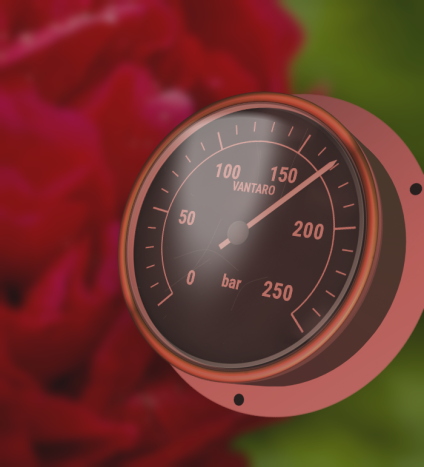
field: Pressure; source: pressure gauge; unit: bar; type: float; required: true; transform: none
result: 170 bar
